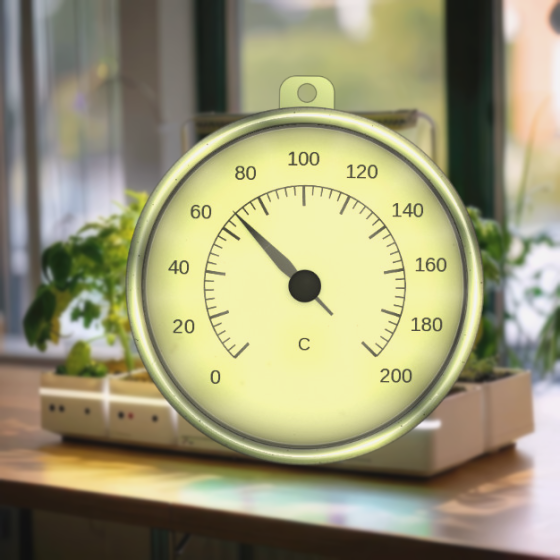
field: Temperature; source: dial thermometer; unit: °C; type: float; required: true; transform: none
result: 68 °C
